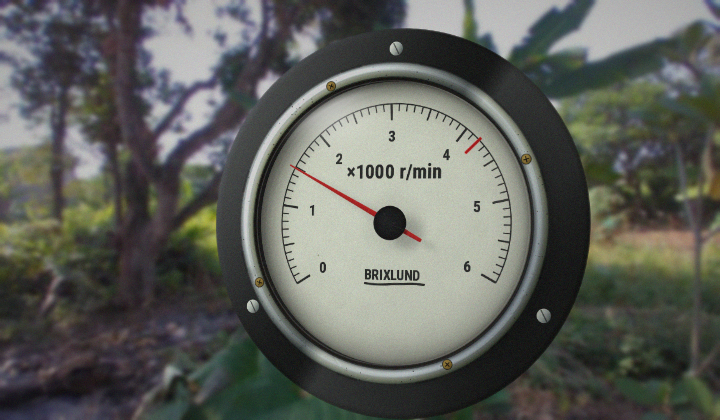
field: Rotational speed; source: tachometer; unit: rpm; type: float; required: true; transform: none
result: 1500 rpm
